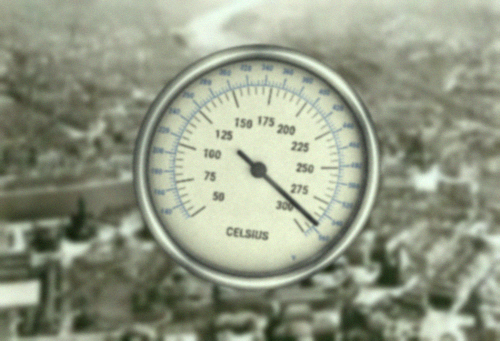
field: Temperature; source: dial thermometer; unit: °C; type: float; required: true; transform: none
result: 290 °C
